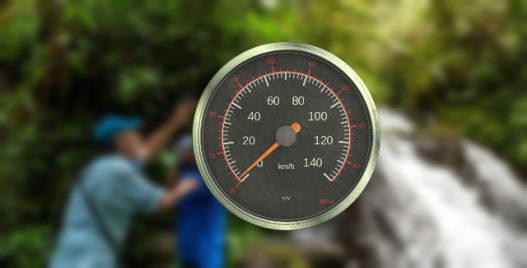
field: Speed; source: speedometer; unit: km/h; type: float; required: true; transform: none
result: 2 km/h
